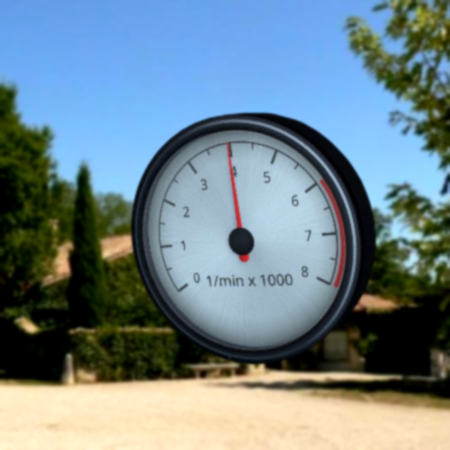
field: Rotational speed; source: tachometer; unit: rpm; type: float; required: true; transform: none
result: 4000 rpm
